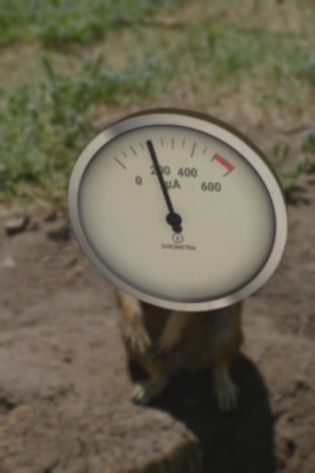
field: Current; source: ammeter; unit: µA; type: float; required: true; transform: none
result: 200 µA
